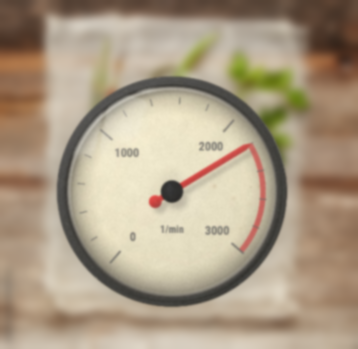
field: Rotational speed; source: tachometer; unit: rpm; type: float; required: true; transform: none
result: 2200 rpm
